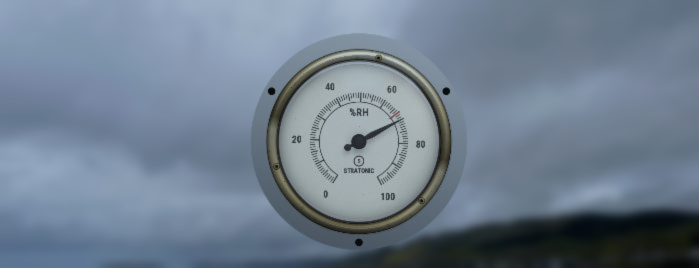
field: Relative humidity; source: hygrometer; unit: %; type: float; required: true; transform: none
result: 70 %
